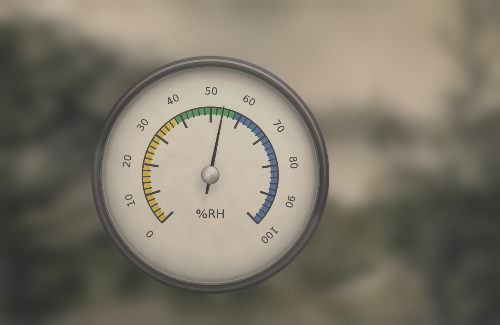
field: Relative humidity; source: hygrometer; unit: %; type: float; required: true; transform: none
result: 54 %
